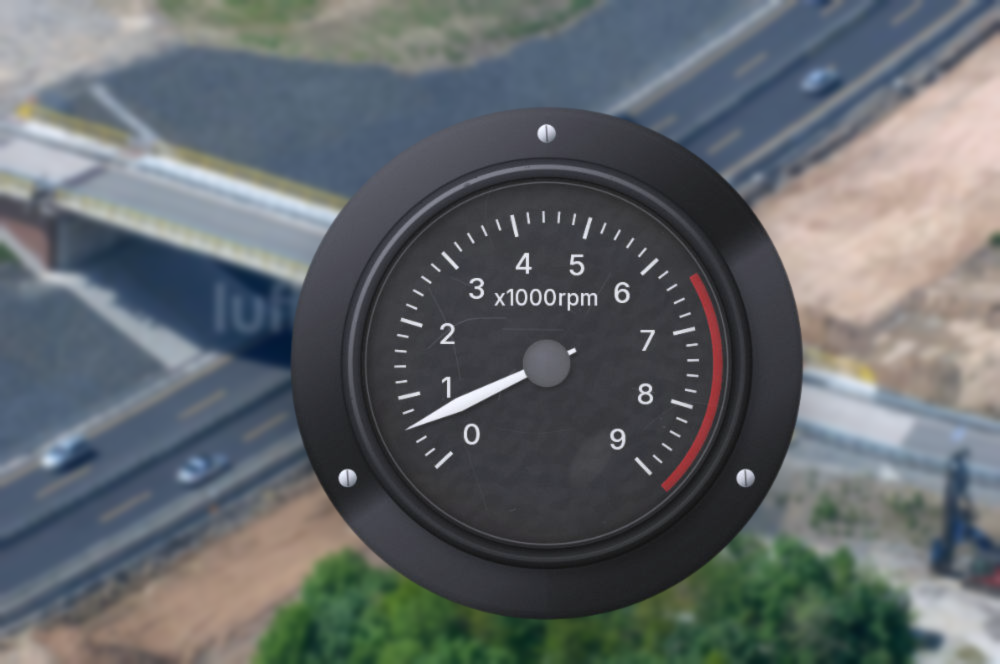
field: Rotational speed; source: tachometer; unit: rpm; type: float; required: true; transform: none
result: 600 rpm
